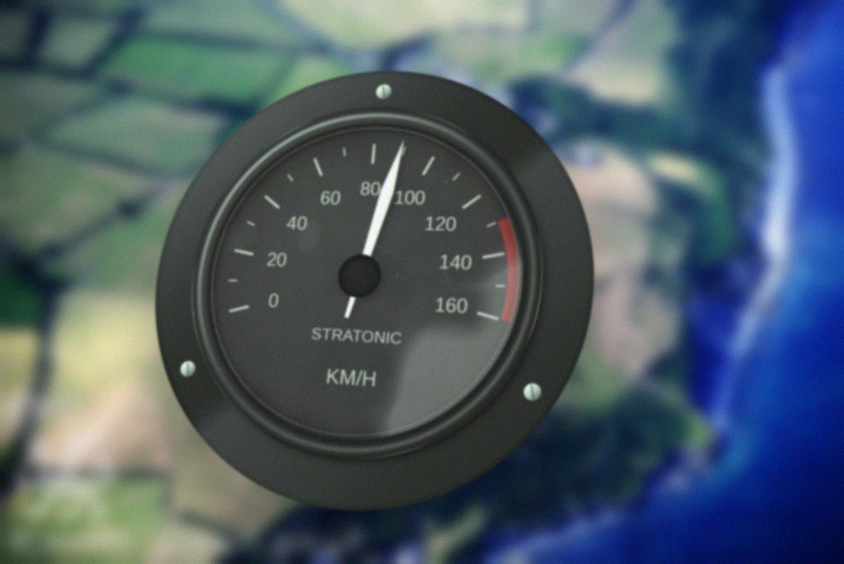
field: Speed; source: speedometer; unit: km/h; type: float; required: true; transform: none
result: 90 km/h
